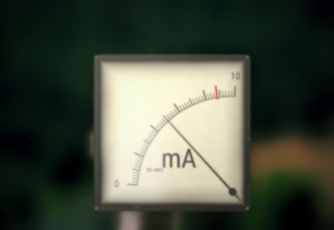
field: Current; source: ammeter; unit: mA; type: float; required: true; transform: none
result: 5 mA
